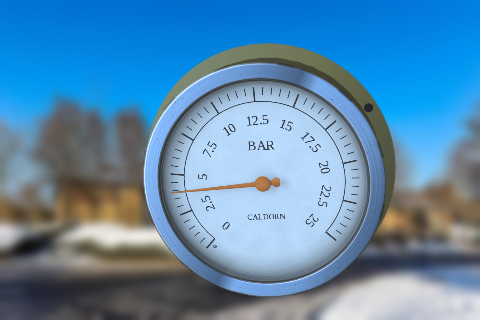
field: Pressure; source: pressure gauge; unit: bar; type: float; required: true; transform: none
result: 4 bar
